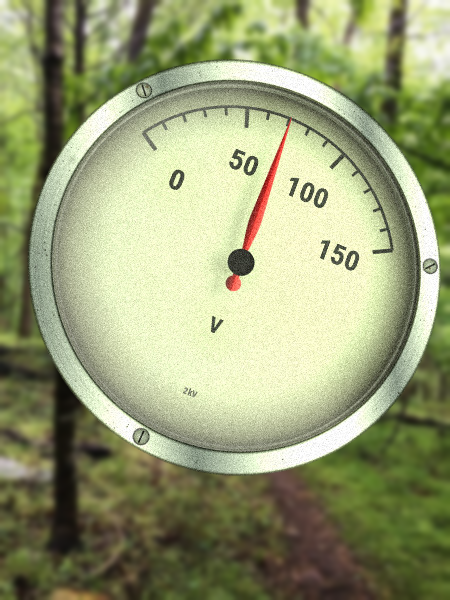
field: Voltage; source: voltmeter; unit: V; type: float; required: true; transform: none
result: 70 V
